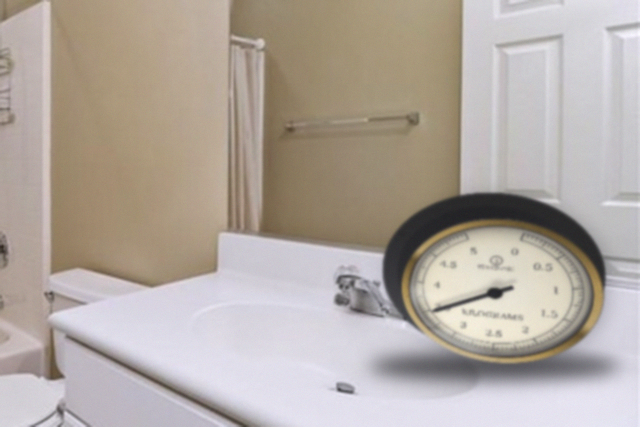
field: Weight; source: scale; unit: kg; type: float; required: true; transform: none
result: 3.5 kg
